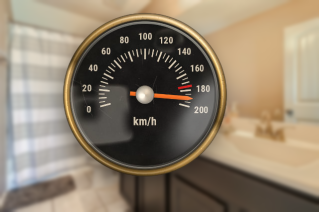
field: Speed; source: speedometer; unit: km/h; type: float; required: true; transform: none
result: 190 km/h
